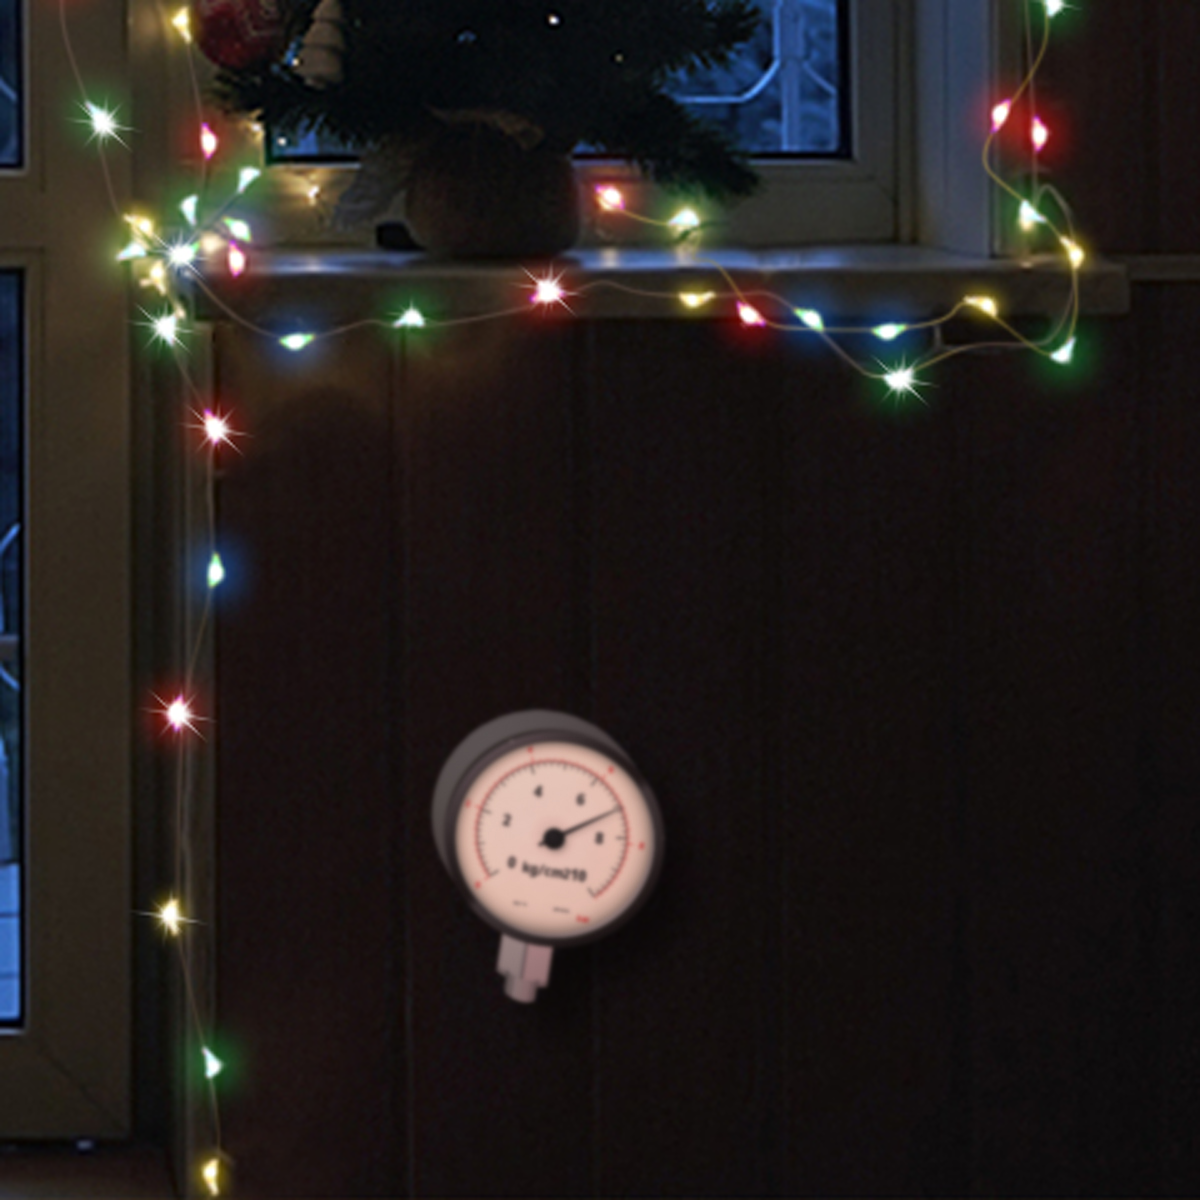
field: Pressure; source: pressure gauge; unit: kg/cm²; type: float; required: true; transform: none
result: 7 kg/cm²
